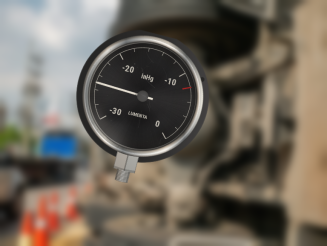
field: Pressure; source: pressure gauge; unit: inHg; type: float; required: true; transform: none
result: -25 inHg
